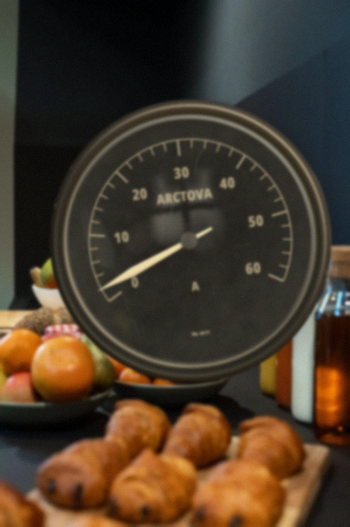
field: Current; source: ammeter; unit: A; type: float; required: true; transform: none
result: 2 A
